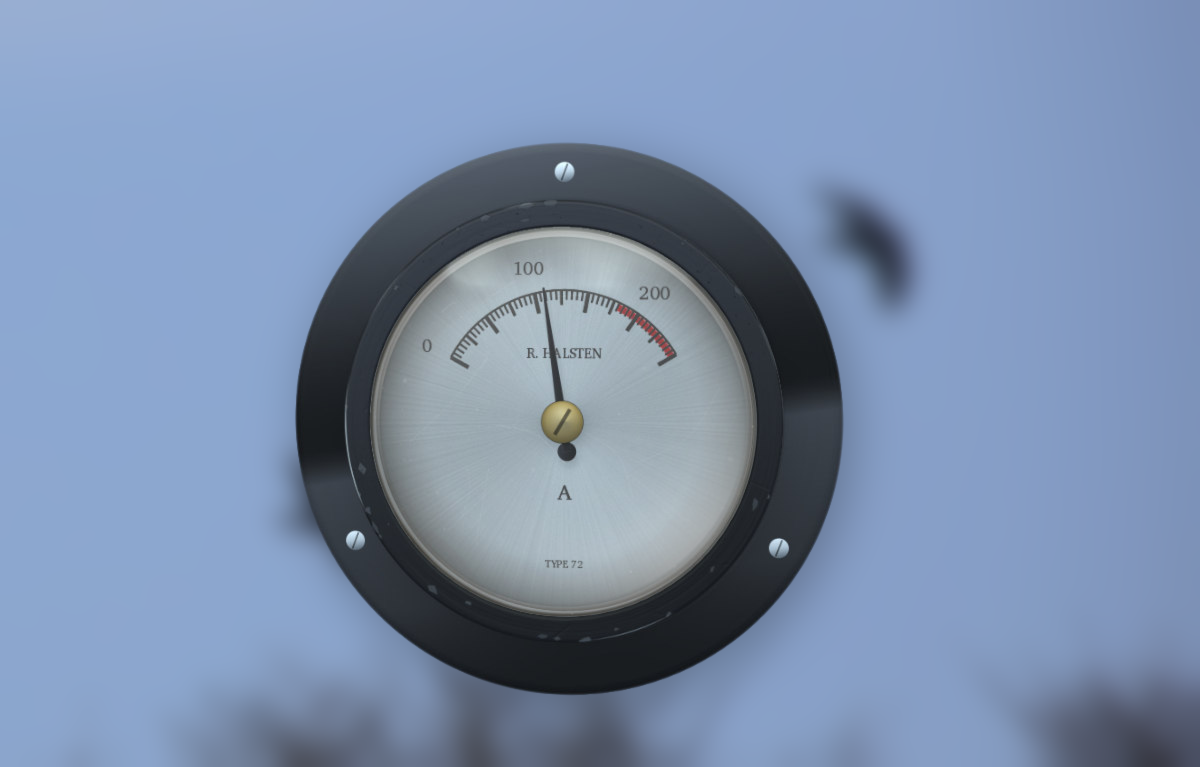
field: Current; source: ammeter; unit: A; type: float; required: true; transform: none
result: 110 A
